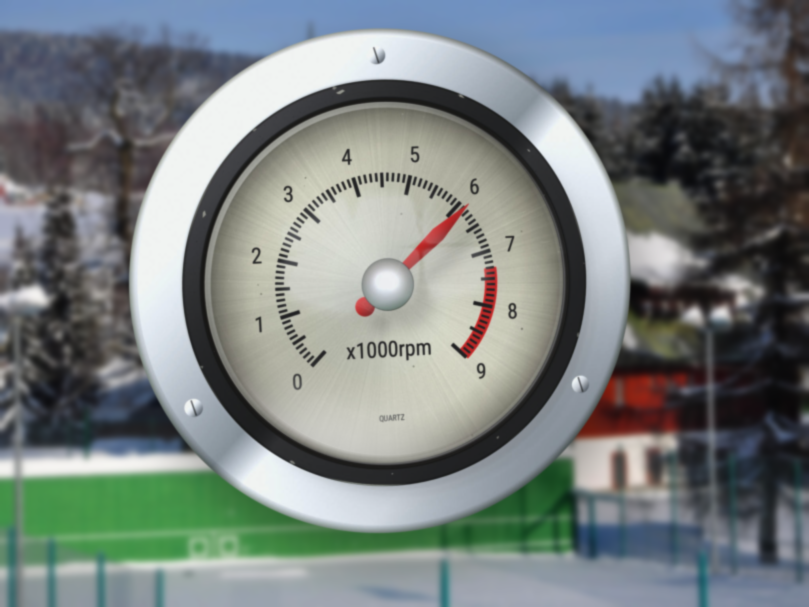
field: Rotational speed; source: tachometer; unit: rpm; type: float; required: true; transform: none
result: 6100 rpm
